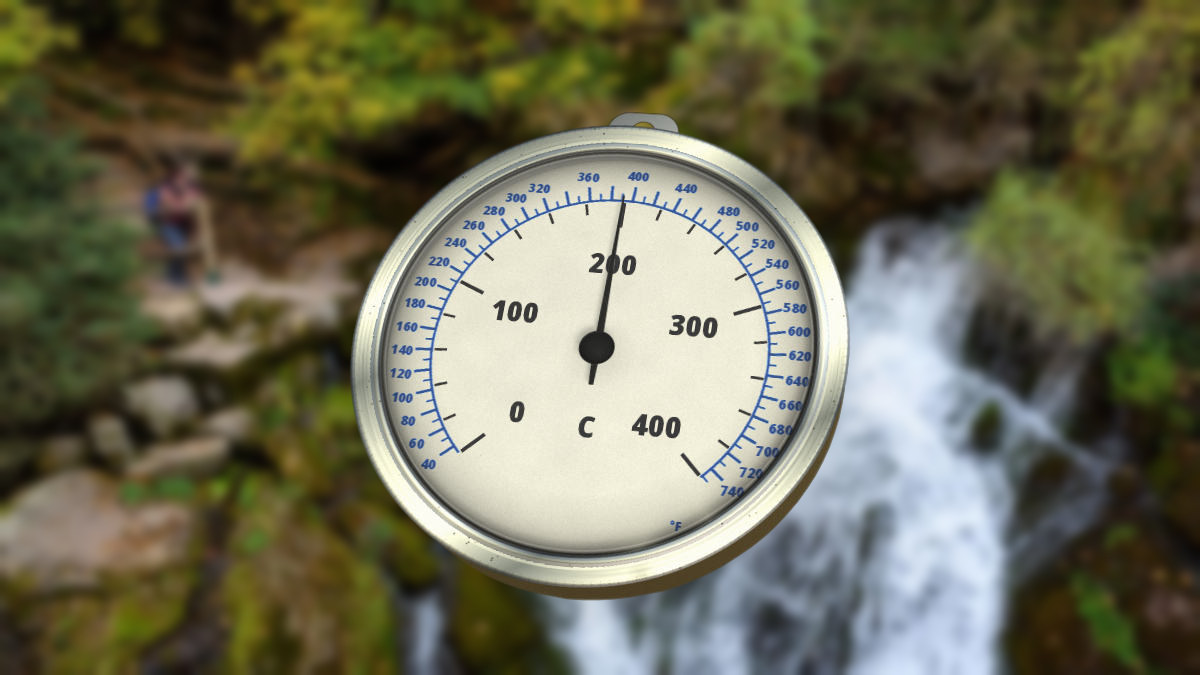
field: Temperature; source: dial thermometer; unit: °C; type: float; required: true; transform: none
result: 200 °C
